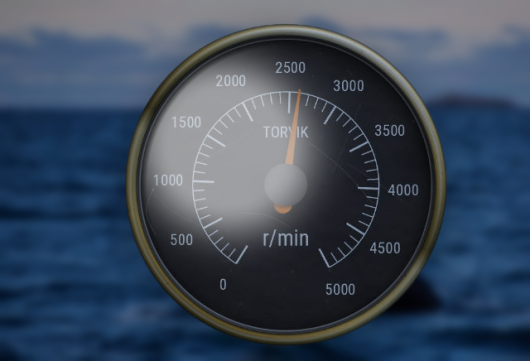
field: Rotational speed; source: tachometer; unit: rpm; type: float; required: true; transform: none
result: 2600 rpm
